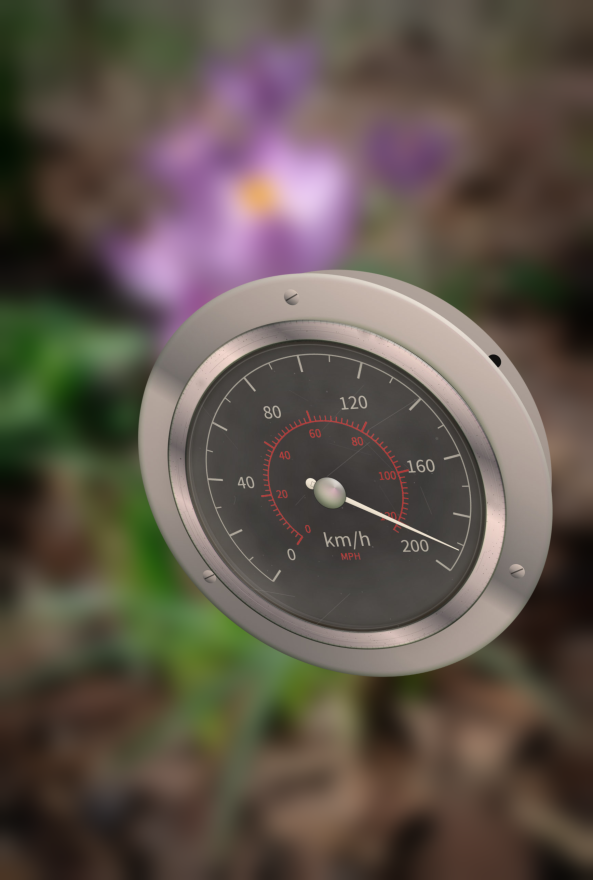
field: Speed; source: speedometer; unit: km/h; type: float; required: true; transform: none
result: 190 km/h
